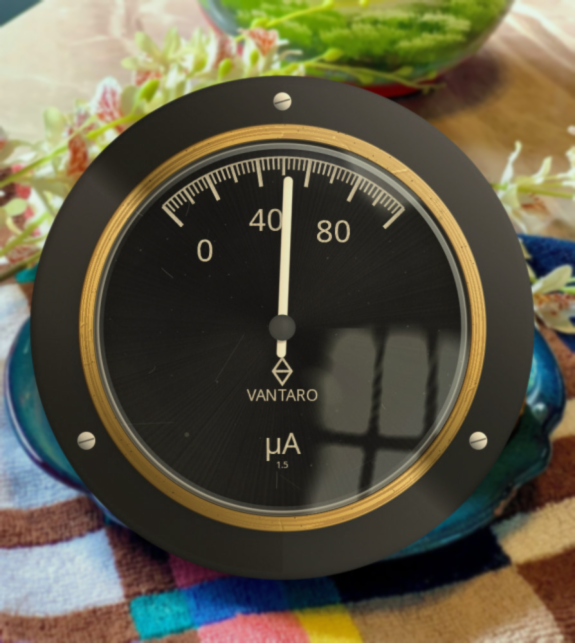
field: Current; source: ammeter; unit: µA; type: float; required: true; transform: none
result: 52 µA
